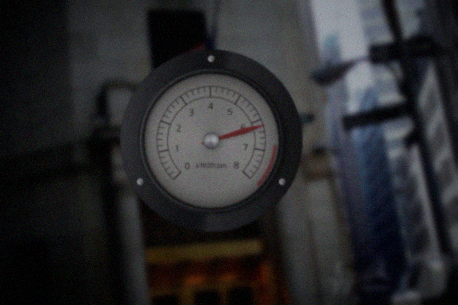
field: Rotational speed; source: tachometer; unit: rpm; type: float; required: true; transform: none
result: 6200 rpm
